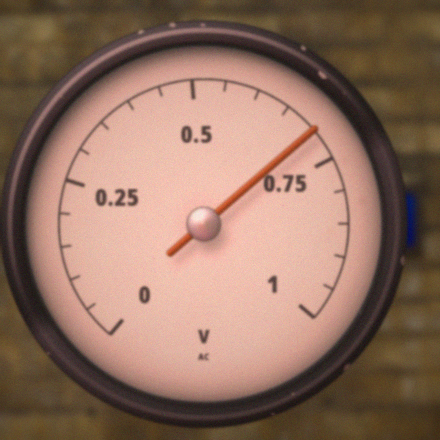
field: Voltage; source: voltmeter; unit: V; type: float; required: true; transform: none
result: 0.7 V
